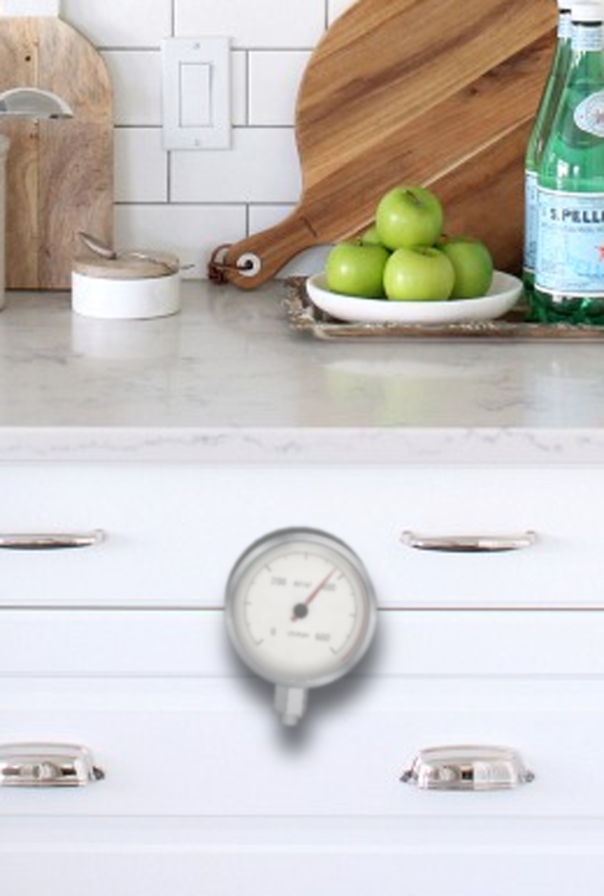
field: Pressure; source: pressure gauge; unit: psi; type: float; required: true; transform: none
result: 375 psi
